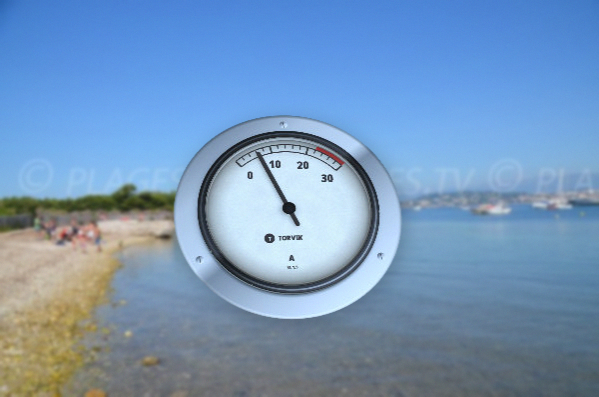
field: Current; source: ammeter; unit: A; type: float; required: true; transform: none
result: 6 A
